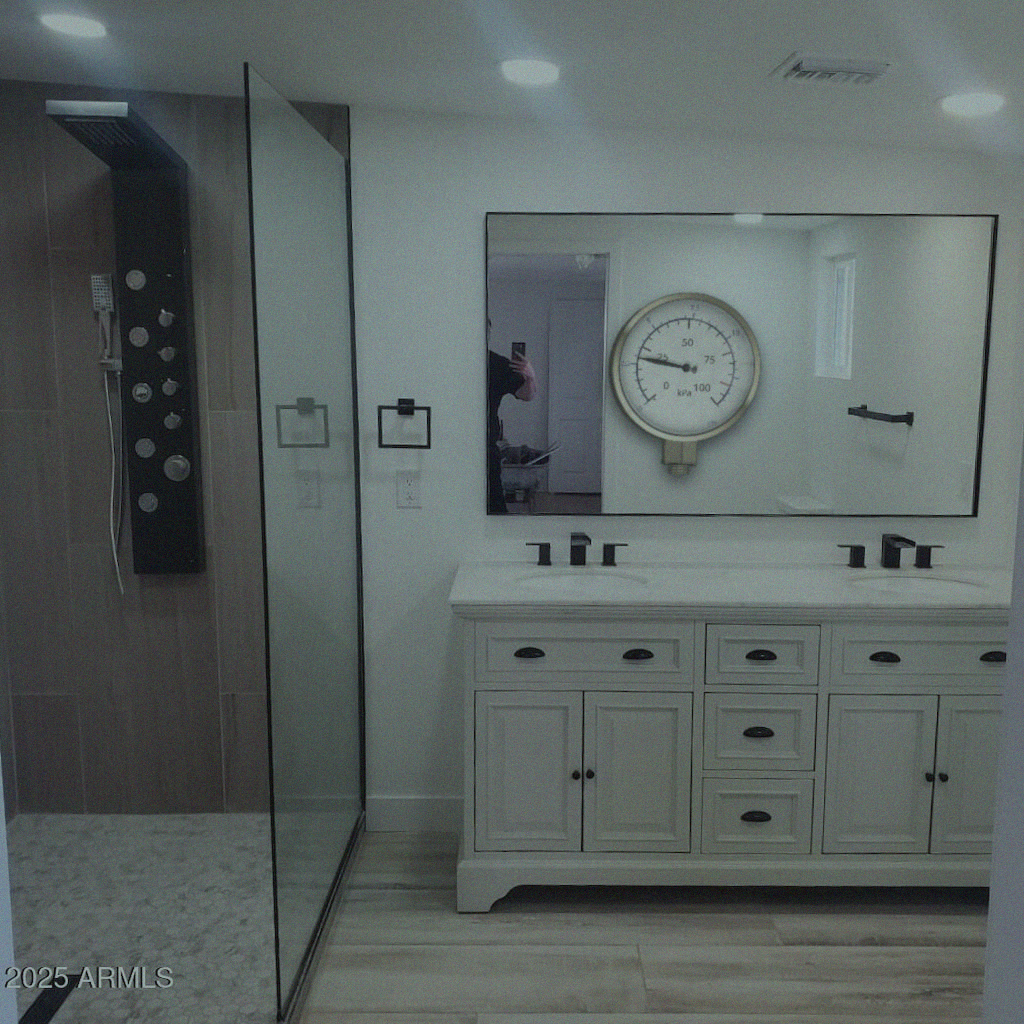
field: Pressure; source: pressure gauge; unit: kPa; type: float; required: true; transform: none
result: 20 kPa
